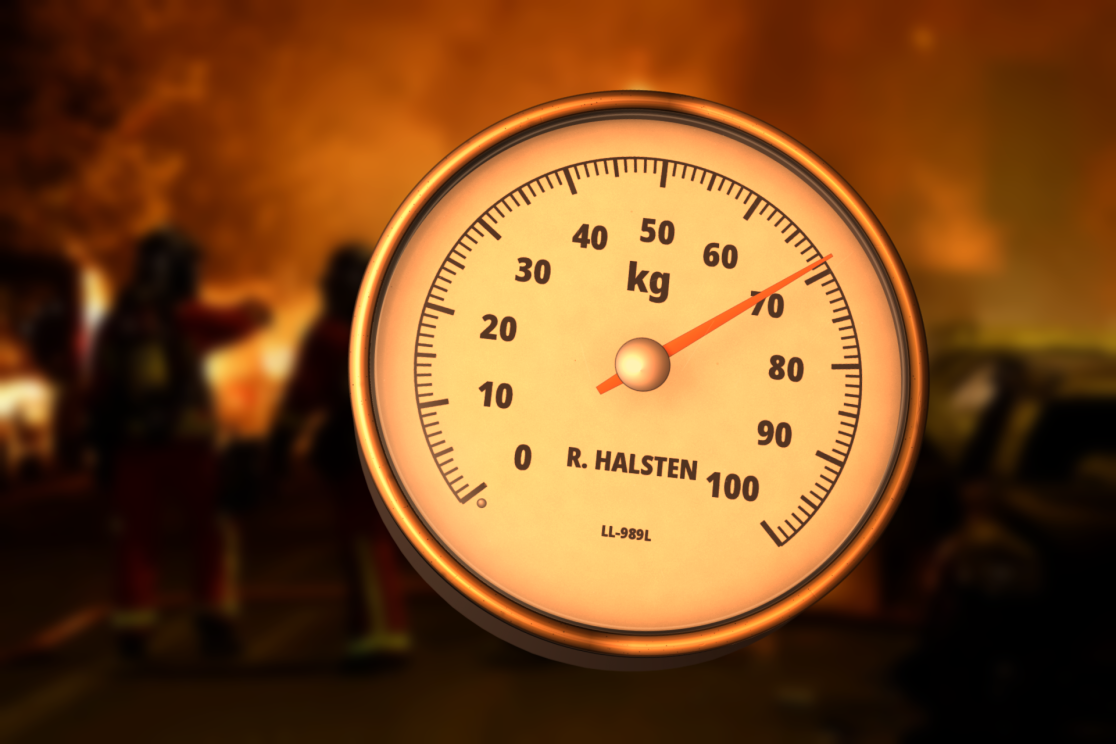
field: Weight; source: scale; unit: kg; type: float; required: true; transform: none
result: 69 kg
